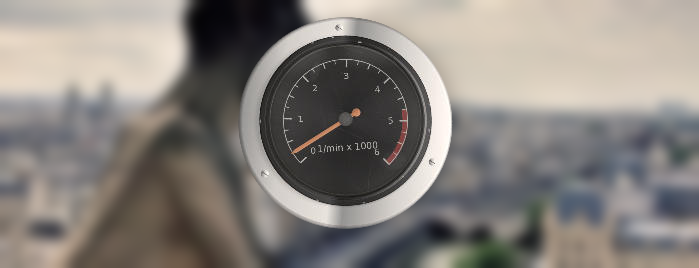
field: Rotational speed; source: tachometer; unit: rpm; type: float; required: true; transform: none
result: 250 rpm
